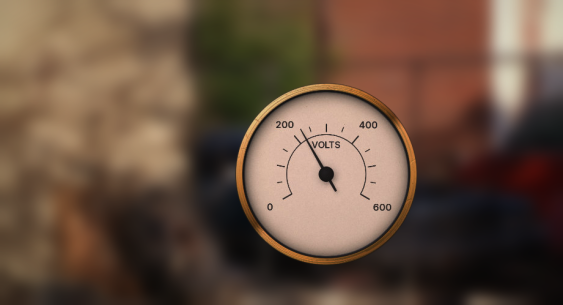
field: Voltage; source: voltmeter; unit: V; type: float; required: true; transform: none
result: 225 V
